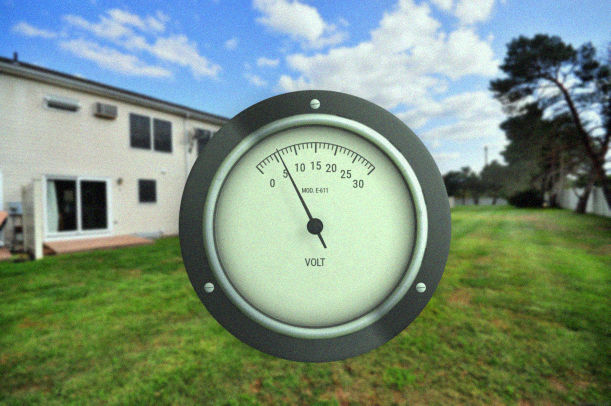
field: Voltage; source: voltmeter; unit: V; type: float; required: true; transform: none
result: 6 V
